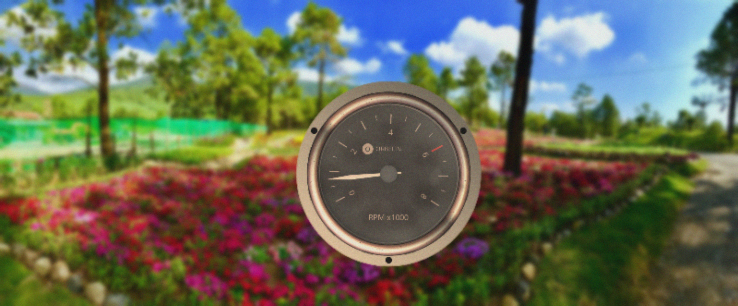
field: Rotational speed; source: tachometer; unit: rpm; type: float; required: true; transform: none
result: 750 rpm
